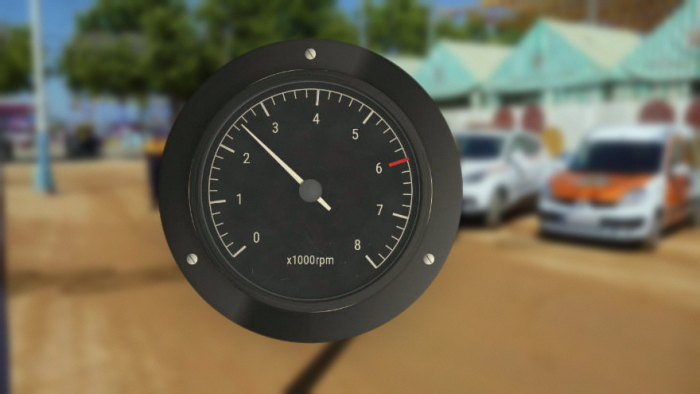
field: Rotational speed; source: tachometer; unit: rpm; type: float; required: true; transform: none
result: 2500 rpm
